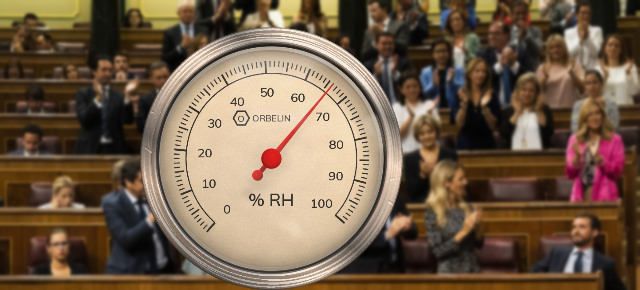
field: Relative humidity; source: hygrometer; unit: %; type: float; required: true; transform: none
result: 66 %
